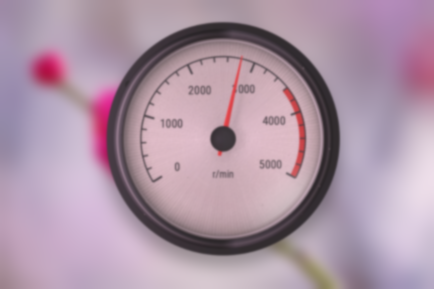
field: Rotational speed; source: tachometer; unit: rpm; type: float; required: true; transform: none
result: 2800 rpm
